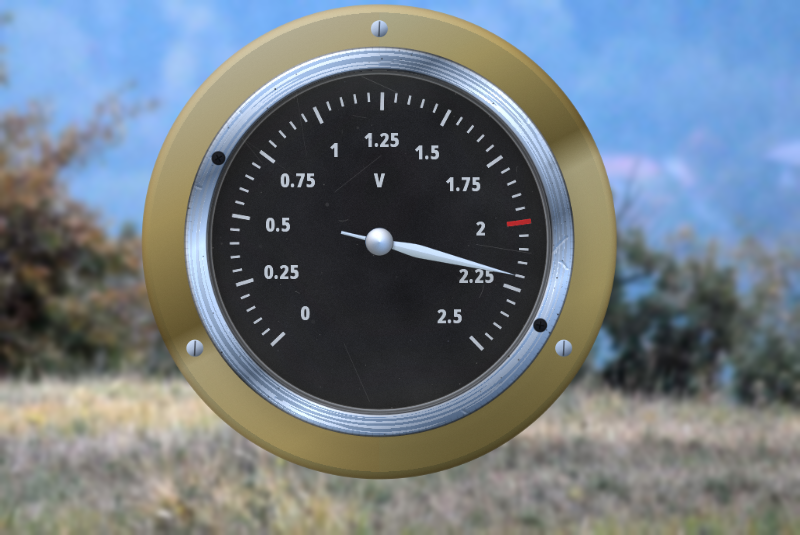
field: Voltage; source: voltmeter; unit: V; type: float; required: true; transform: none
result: 2.2 V
